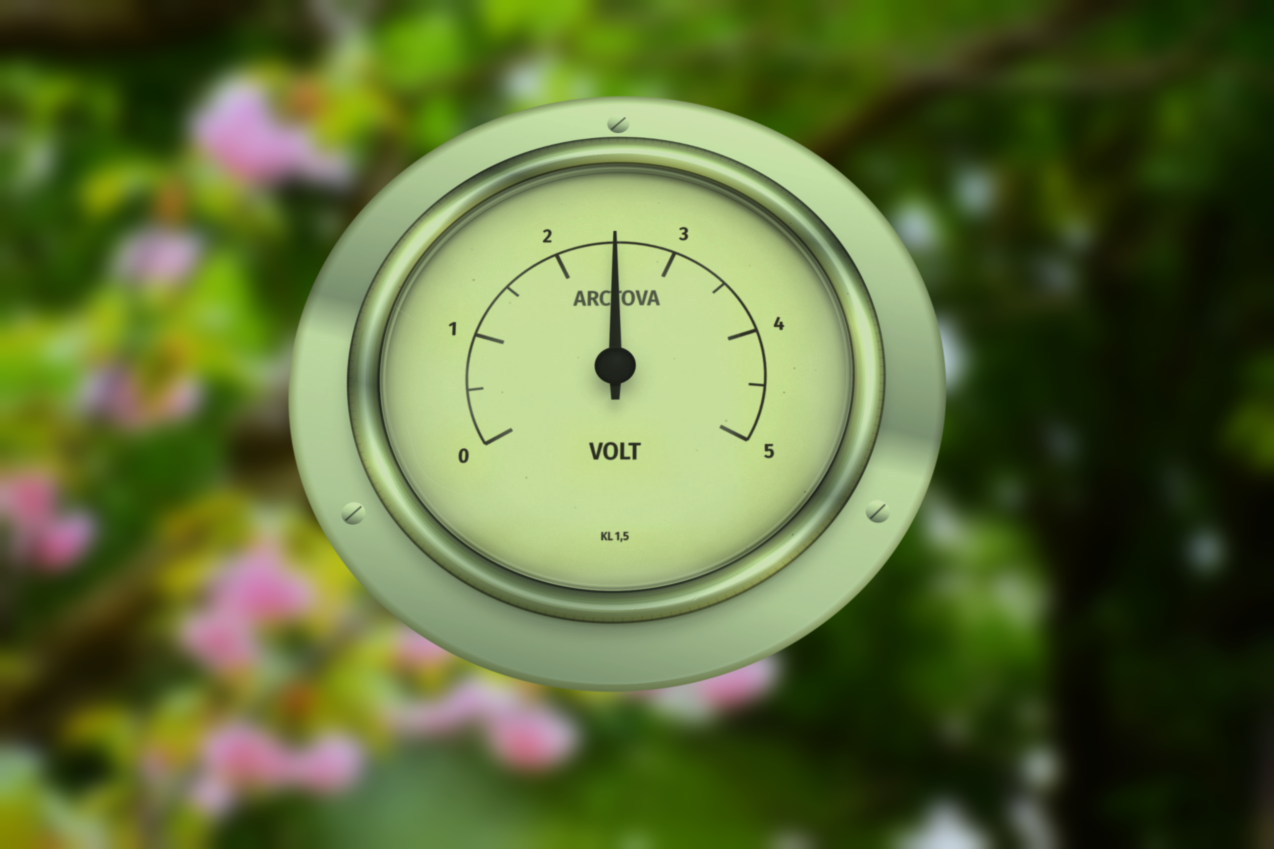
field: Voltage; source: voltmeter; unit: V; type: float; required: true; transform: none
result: 2.5 V
